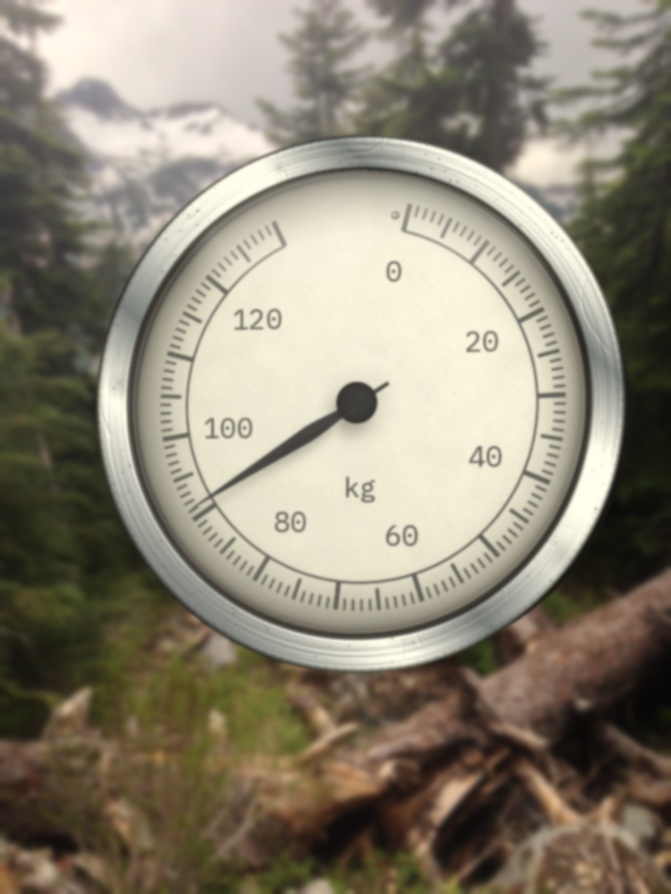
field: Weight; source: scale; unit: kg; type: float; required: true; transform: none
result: 91 kg
